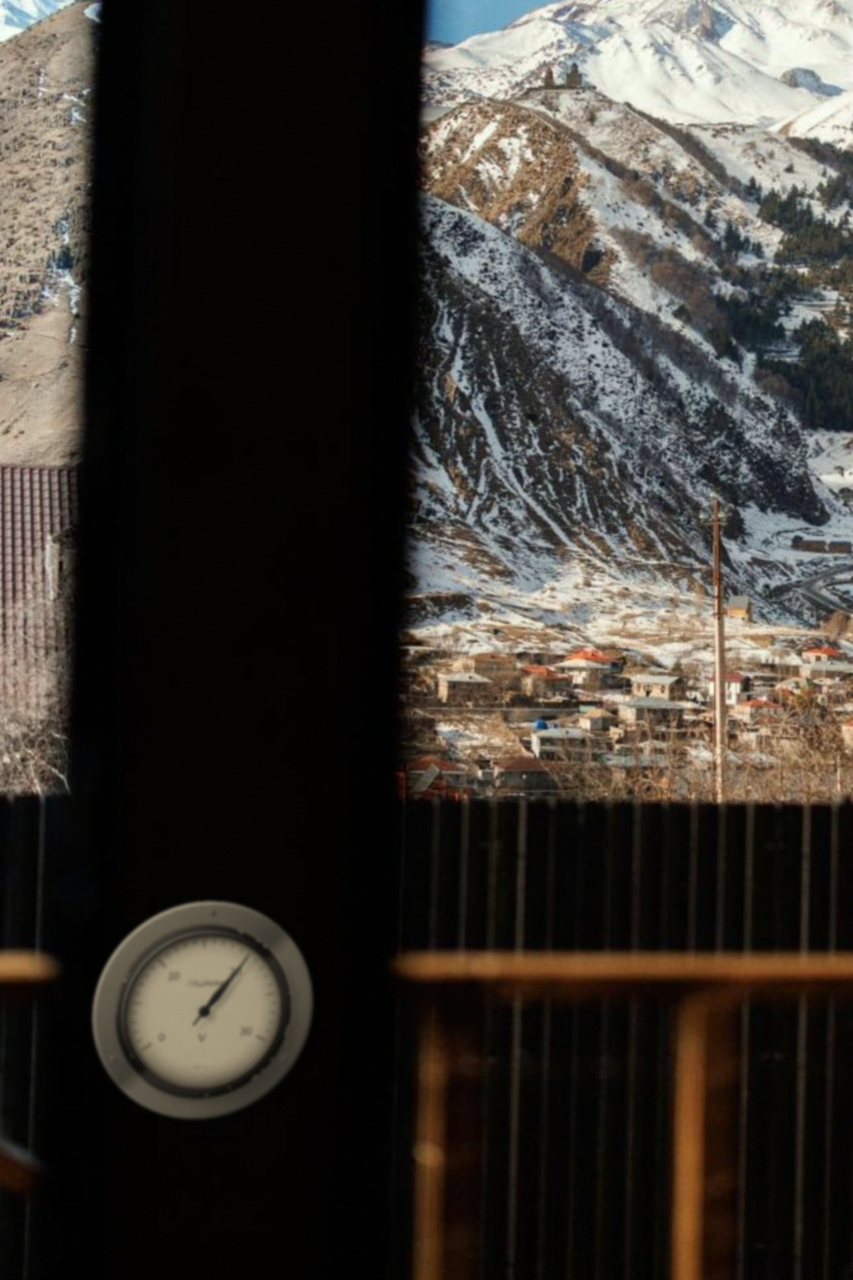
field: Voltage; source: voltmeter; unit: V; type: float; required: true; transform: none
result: 20 V
